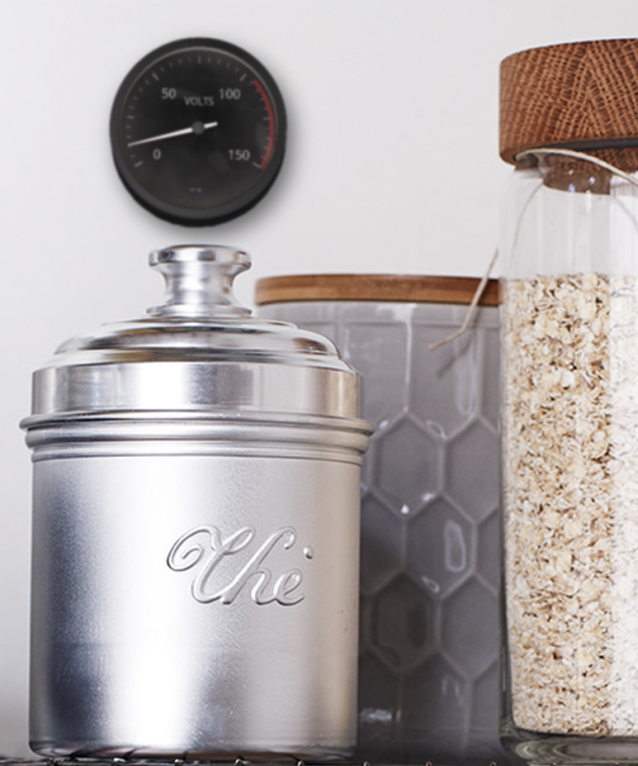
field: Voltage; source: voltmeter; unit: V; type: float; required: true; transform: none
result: 10 V
